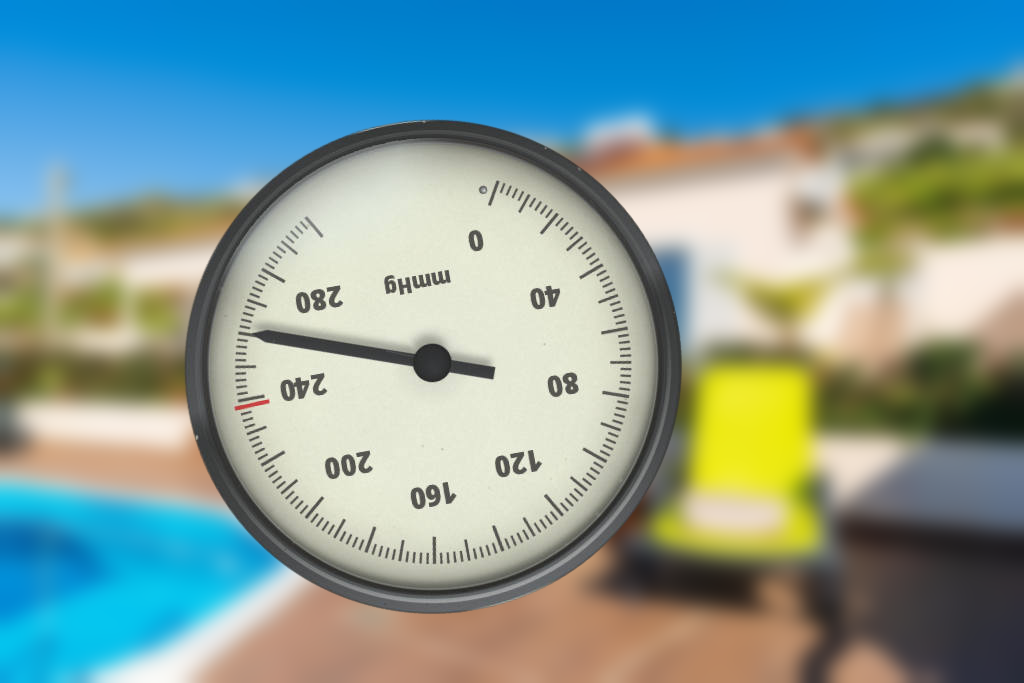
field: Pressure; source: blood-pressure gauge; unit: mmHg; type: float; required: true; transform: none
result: 260 mmHg
